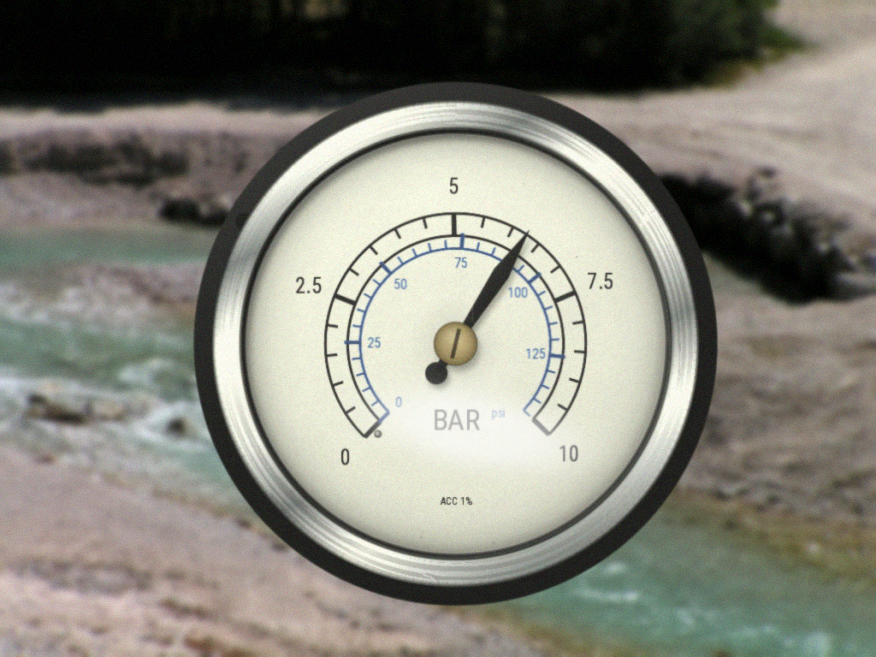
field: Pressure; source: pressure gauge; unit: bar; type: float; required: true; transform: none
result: 6.25 bar
